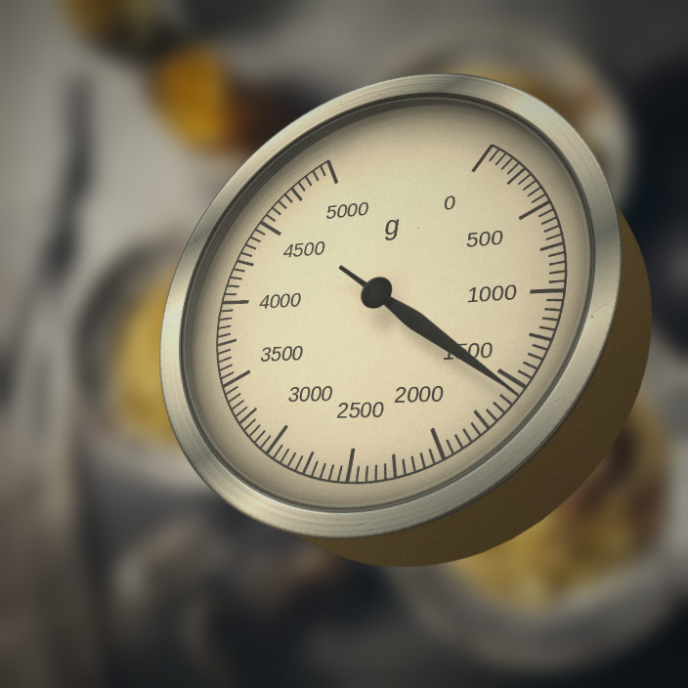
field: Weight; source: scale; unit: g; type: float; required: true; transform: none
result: 1550 g
